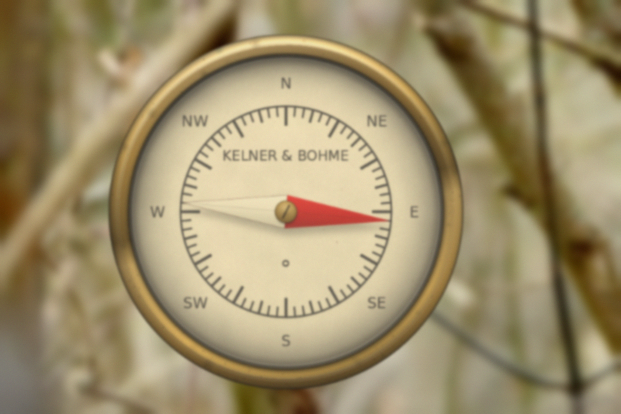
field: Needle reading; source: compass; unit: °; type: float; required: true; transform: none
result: 95 °
